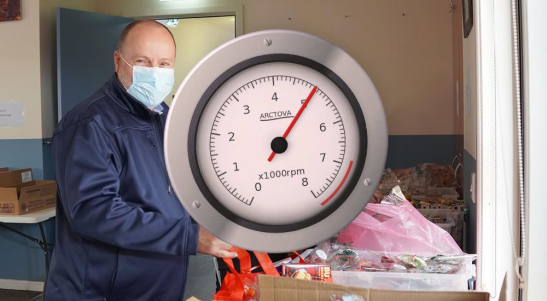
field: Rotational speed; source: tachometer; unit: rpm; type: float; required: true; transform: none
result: 5000 rpm
